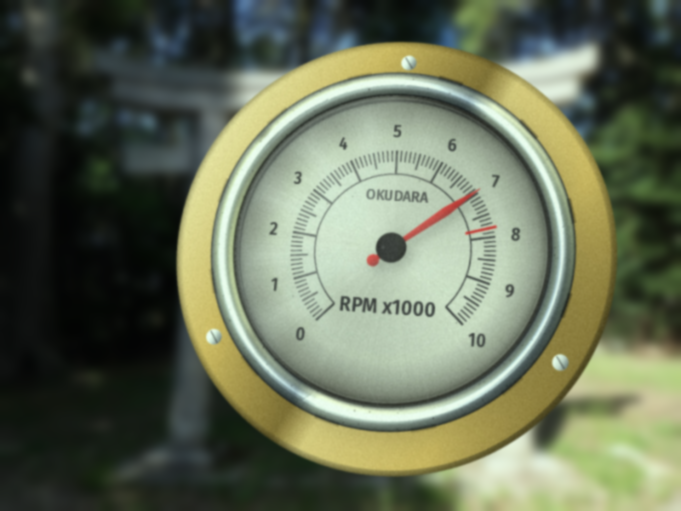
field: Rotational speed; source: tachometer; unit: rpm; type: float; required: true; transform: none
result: 7000 rpm
